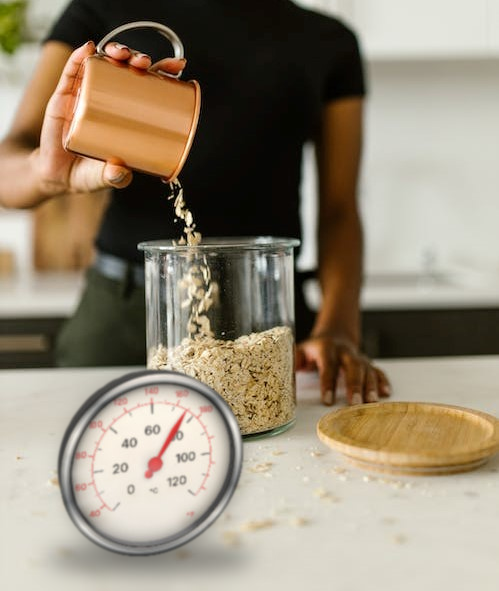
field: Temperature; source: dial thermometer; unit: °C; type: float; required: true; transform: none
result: 75 °C
